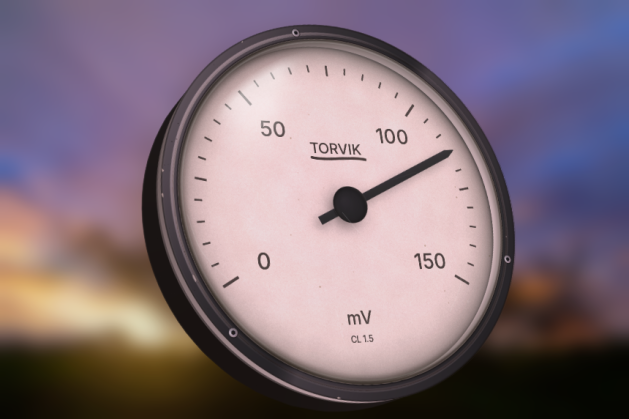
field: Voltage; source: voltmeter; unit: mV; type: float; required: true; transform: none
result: 115 mV
